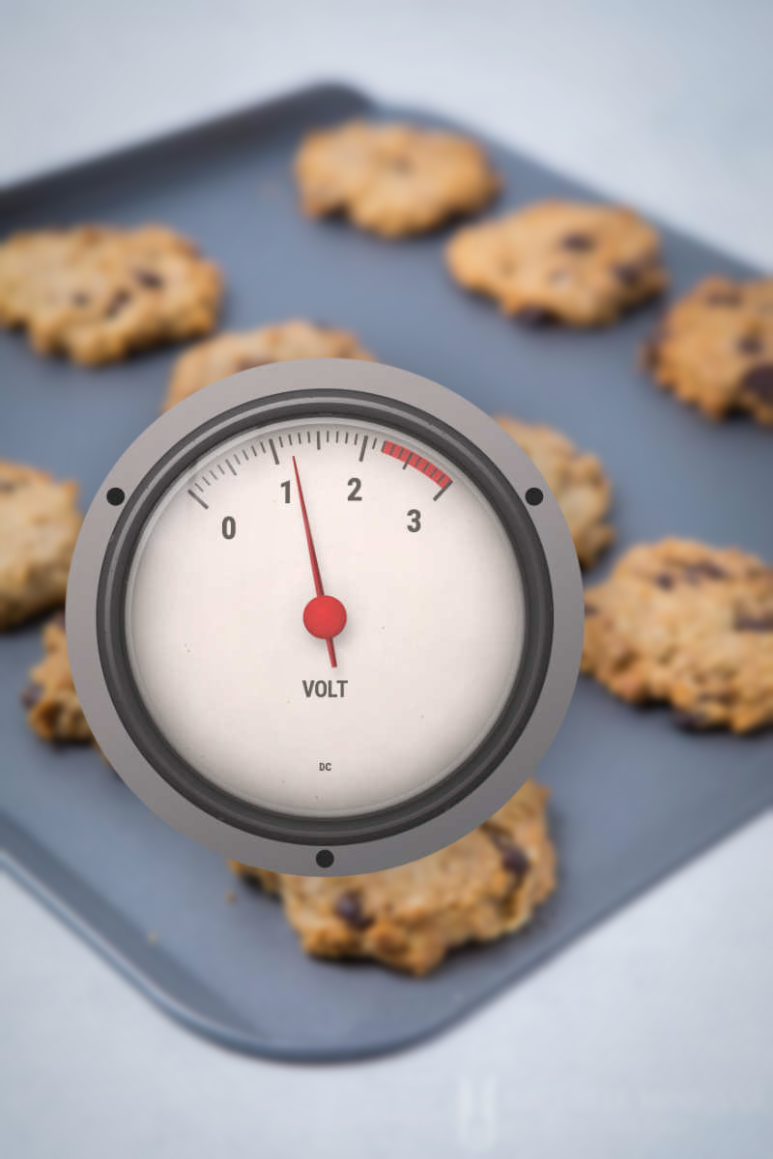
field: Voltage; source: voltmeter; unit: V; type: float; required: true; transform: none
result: 1.2 V
